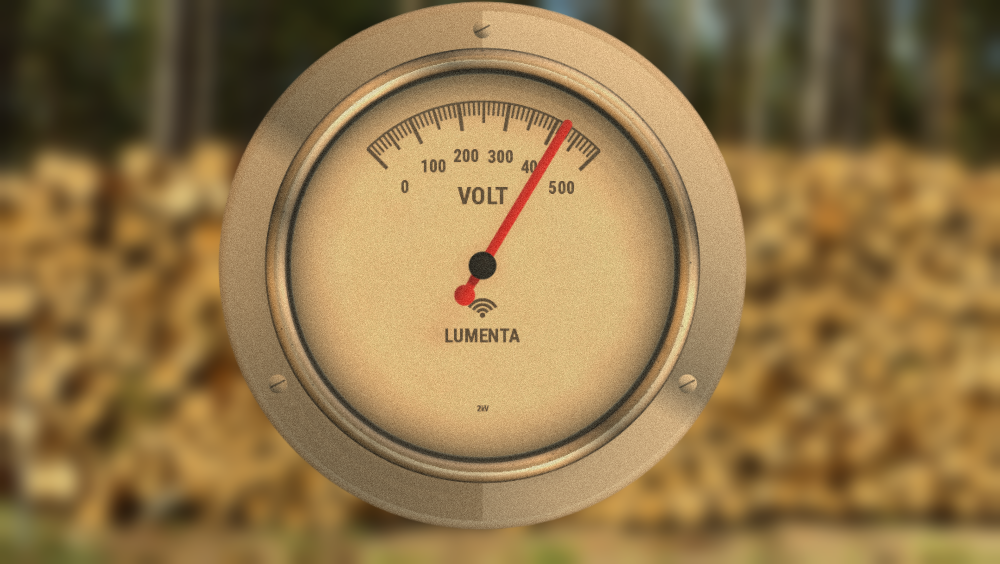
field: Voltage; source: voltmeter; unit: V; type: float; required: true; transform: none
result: 420 V
